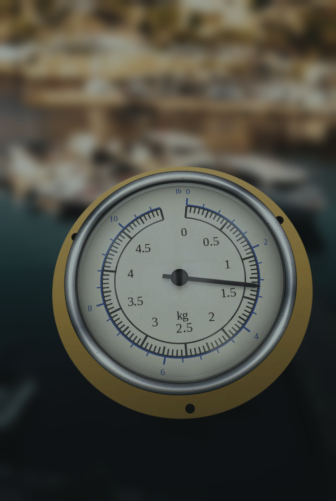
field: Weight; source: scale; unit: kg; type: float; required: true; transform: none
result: 1.35 kg
